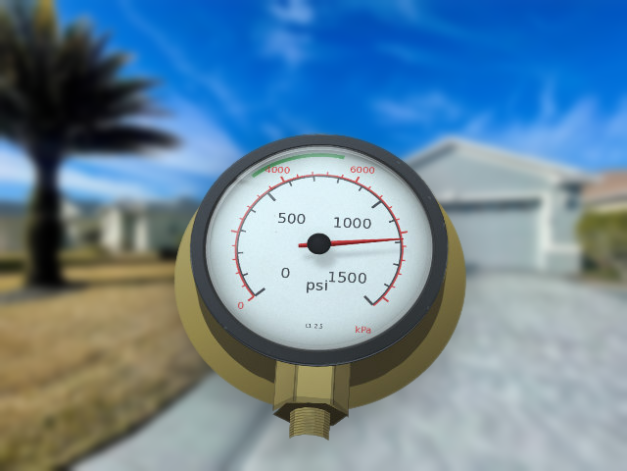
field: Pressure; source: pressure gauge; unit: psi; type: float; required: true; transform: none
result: 1200 psi
